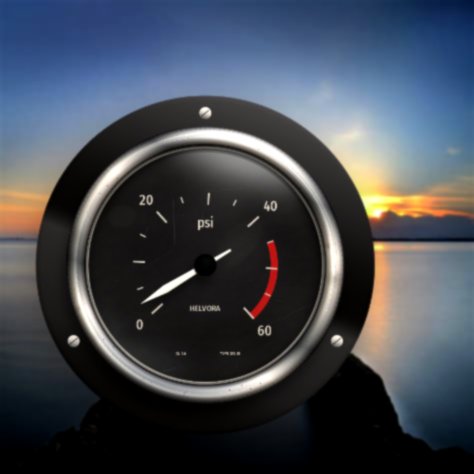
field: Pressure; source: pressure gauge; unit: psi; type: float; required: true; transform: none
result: 2.5 psi
